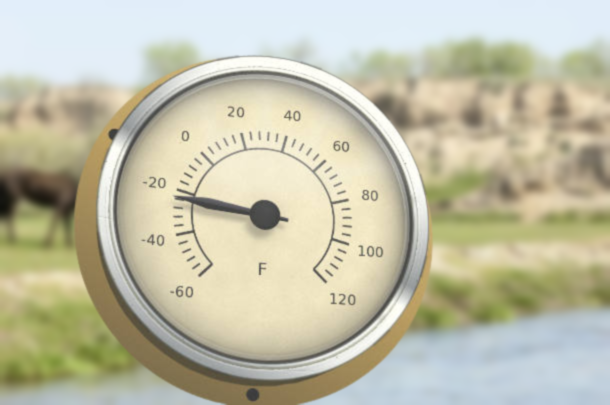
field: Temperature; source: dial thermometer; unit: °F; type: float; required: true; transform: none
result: -24 °F
